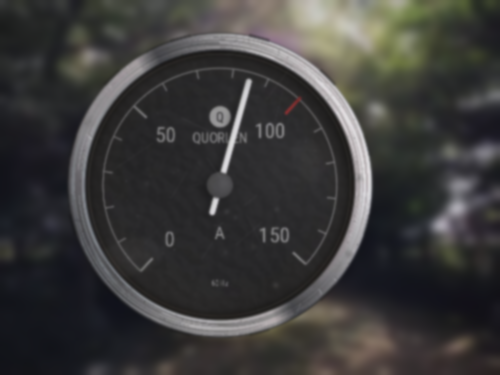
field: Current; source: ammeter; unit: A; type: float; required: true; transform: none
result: 85 A
